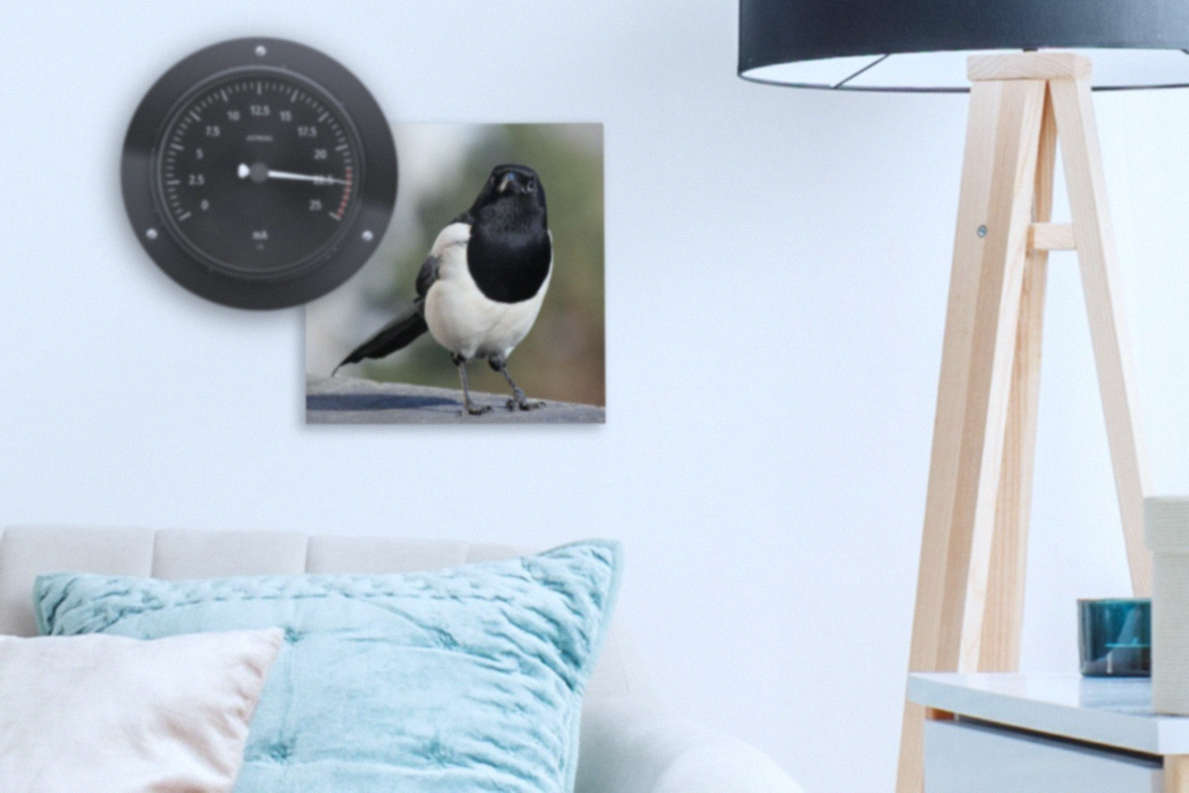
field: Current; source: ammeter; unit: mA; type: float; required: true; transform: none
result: 22.5 mA
